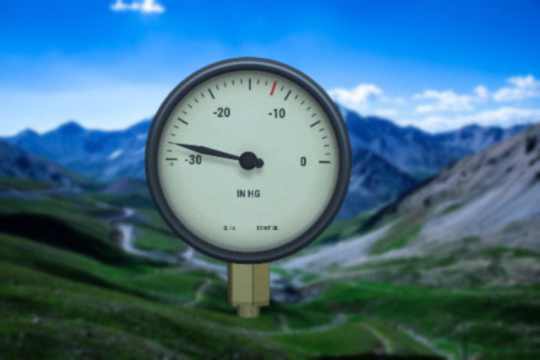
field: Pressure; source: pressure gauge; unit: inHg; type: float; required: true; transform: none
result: -28 inHg
